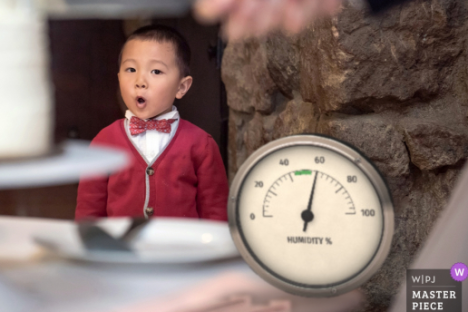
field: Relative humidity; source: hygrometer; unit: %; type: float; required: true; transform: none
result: 60 %
